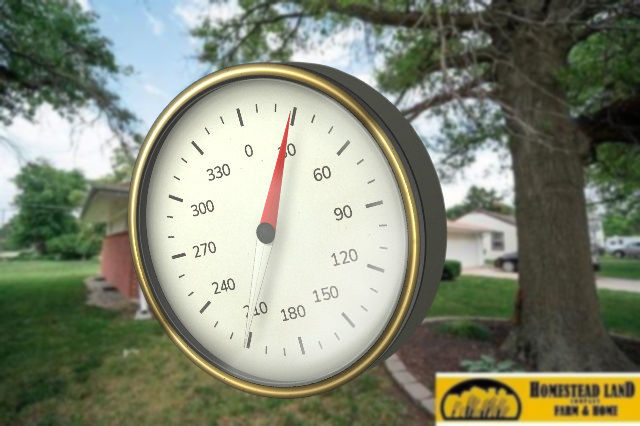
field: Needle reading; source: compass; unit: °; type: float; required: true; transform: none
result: 30 °
